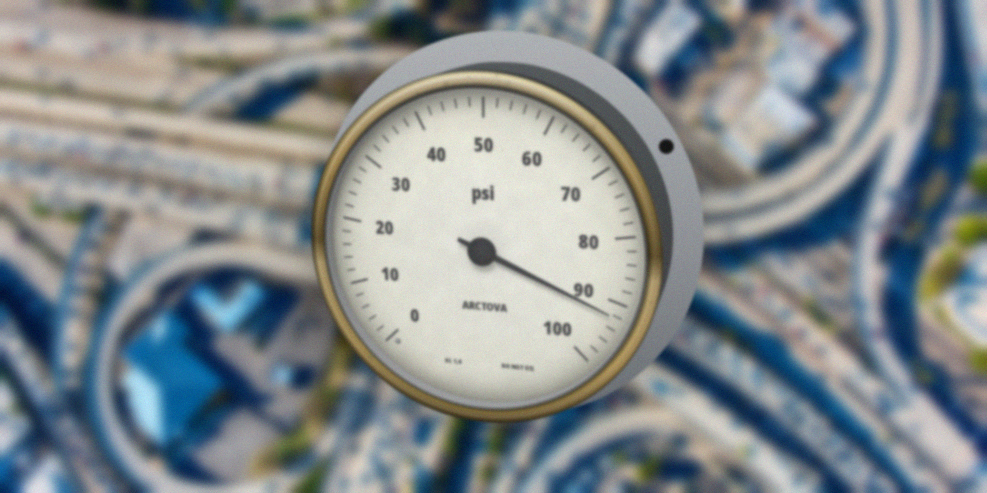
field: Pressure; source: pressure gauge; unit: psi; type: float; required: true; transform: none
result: 92 psi
